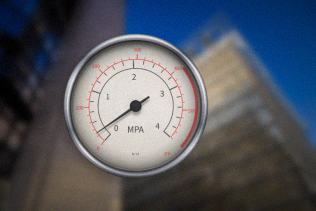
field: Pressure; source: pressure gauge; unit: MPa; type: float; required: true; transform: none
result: 0.2 MPa
